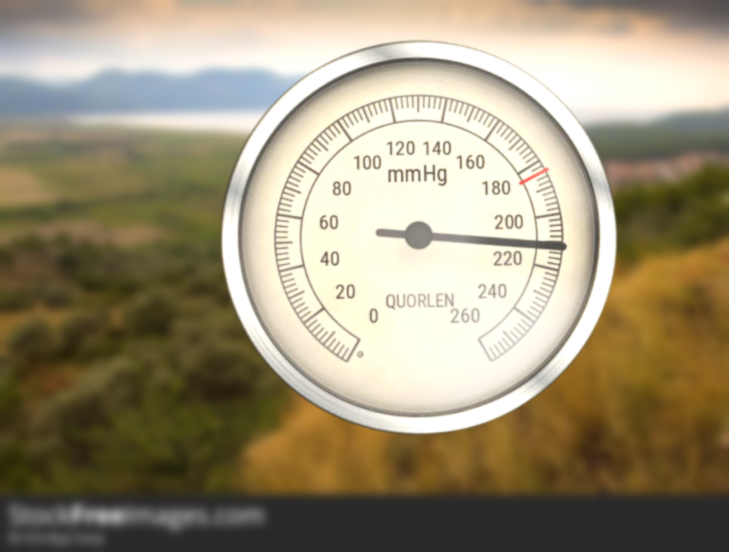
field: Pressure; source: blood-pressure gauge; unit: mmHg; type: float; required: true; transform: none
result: 212 mmHg
